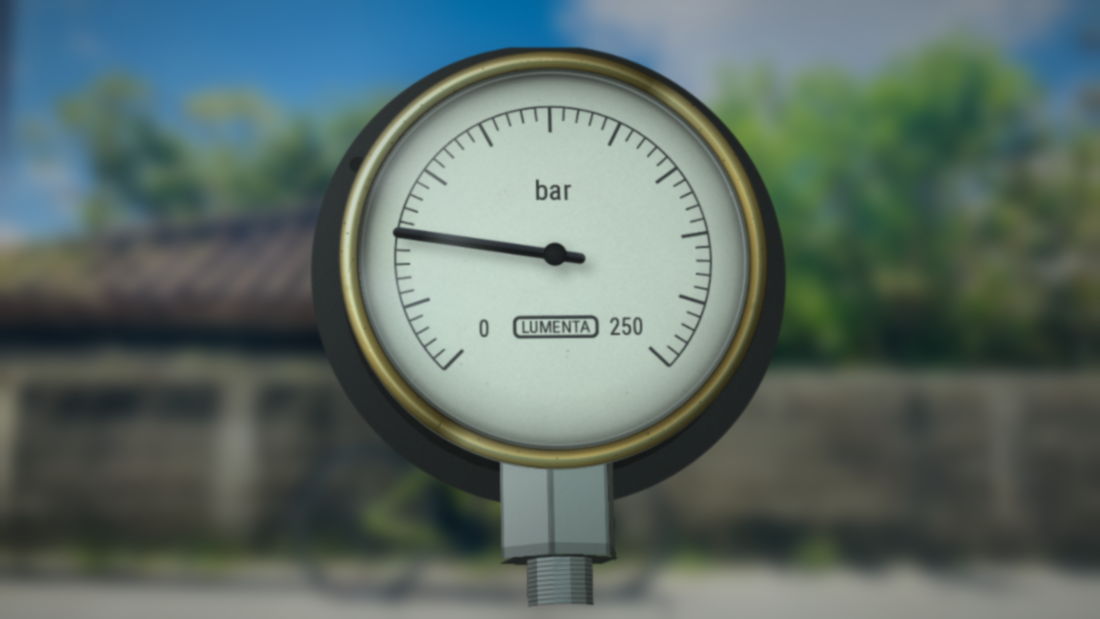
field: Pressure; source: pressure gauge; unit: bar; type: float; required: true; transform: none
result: 50 bar
